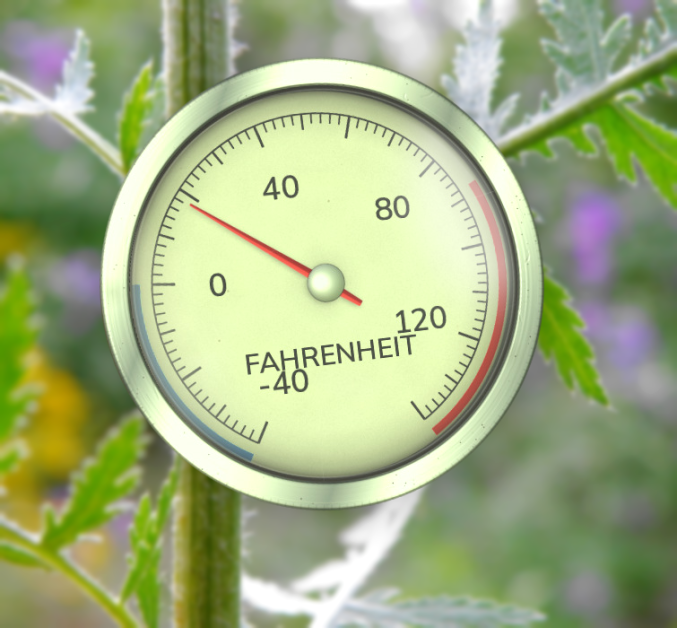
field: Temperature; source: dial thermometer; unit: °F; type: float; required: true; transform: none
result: 18 °F
